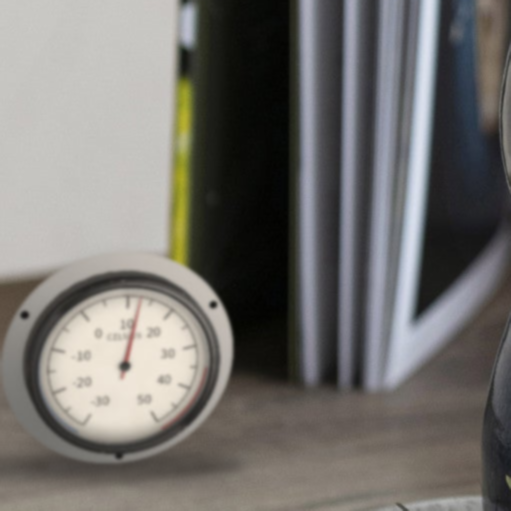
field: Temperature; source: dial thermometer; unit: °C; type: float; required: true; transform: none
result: 12.5 °C
